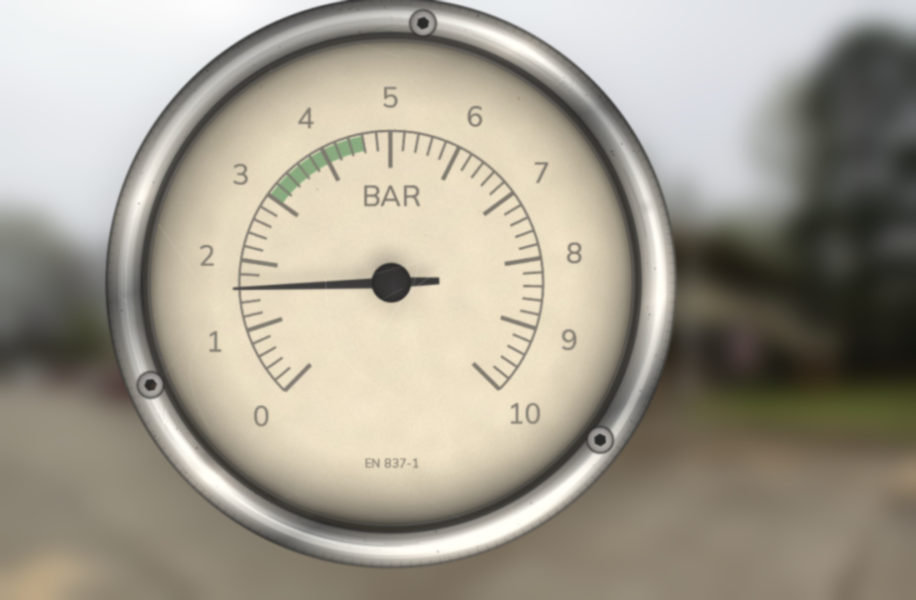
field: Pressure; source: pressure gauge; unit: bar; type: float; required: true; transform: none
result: 1.6 bar
